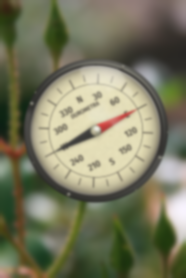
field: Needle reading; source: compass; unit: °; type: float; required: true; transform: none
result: 90 °
